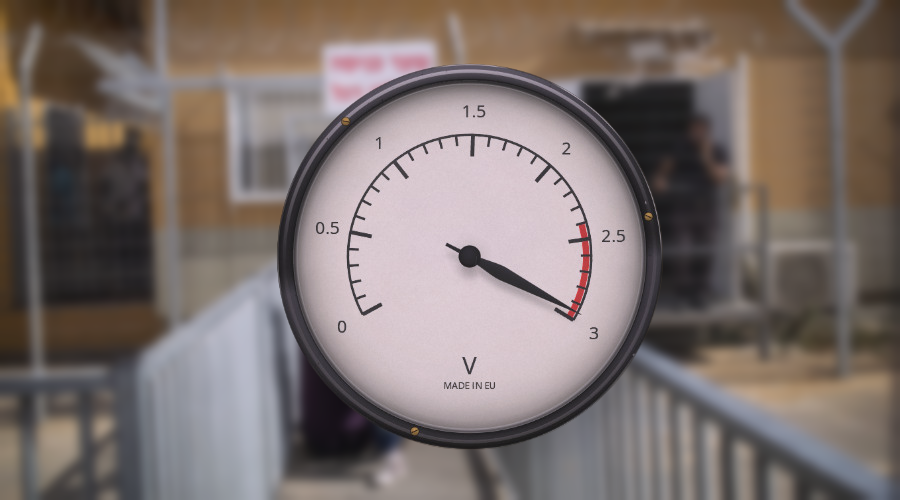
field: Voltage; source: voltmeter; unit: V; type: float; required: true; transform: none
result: 2.95 V
